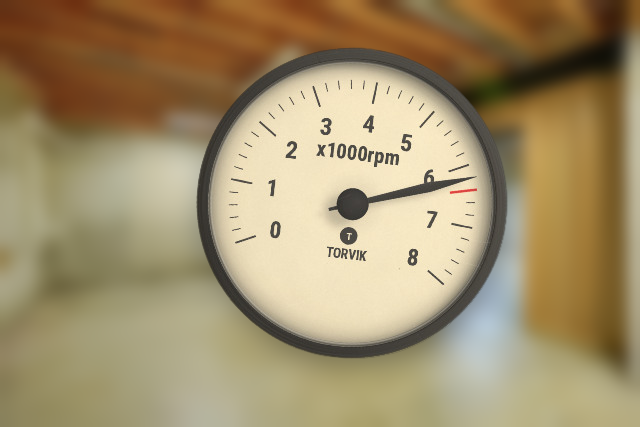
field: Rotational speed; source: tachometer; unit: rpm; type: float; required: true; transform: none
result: 6200 rpm
